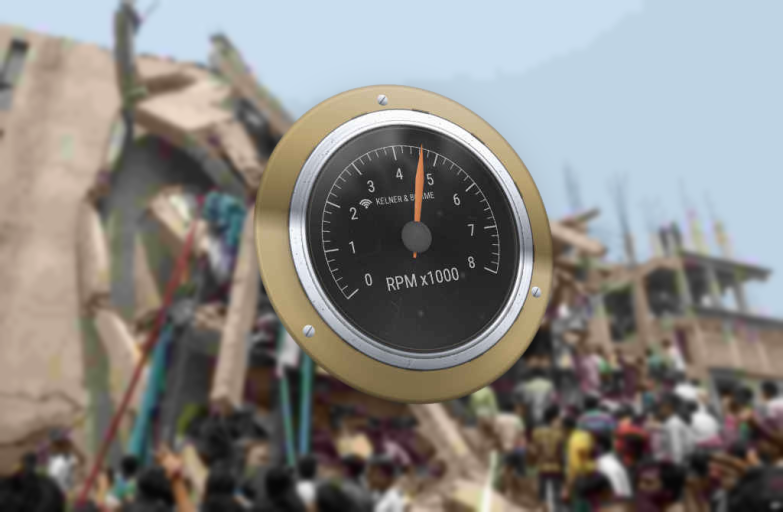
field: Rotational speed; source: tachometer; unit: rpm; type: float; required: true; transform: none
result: 4600 rpm
